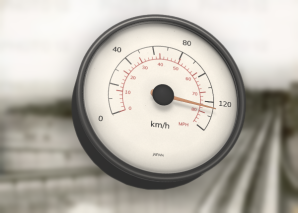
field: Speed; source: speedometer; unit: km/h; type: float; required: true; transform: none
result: 125 km/h
